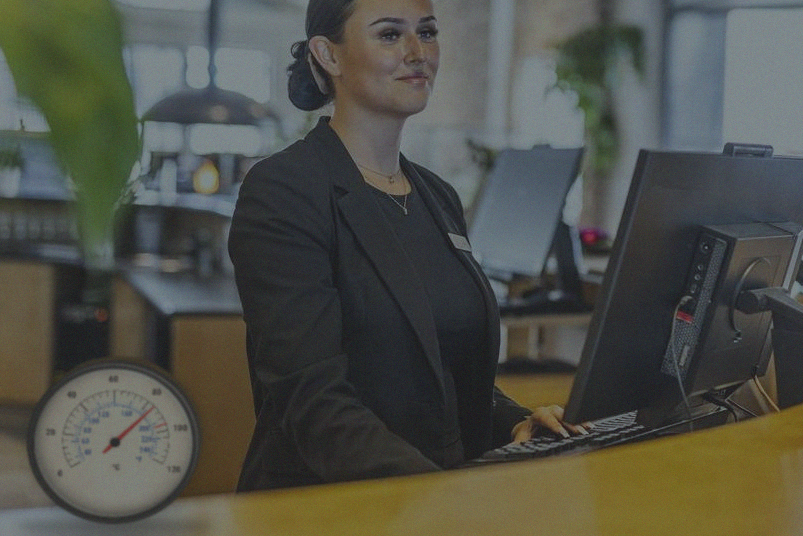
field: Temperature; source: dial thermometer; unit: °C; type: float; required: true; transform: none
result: 84 °C
